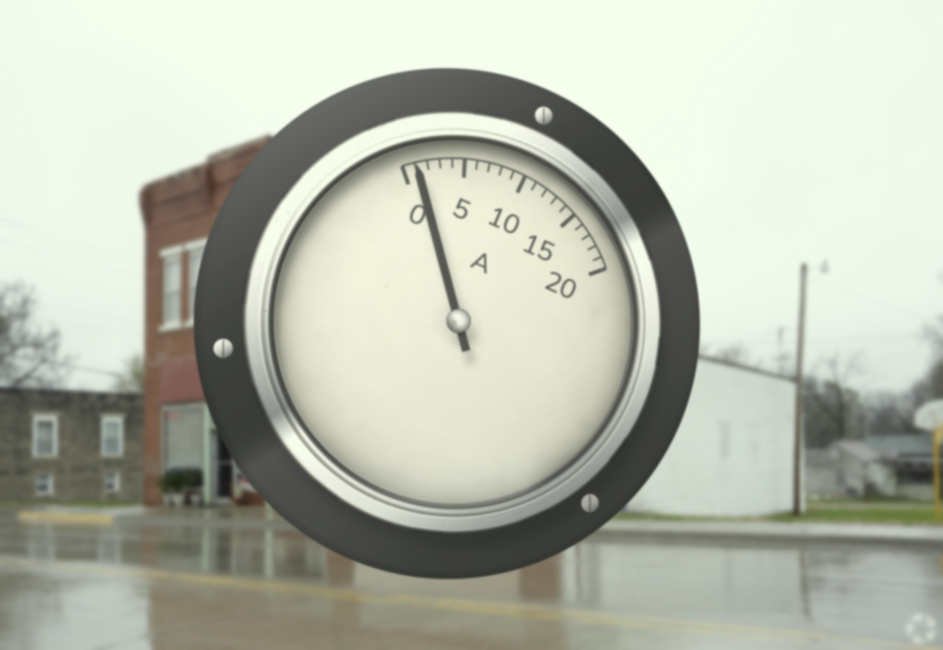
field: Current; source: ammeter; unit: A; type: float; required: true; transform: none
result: 1 A
